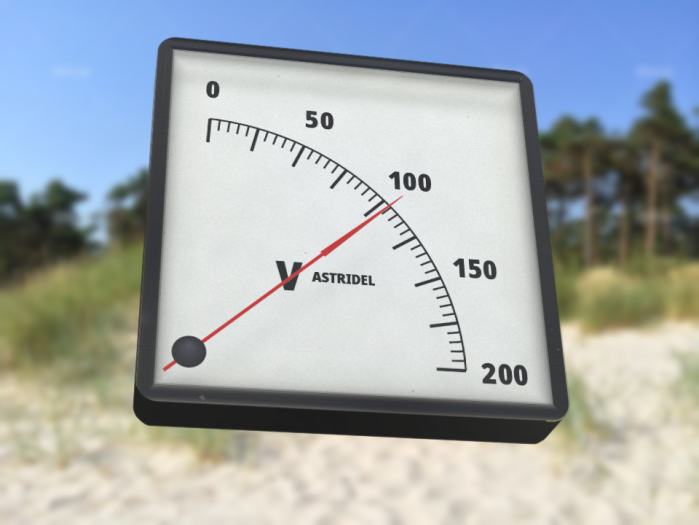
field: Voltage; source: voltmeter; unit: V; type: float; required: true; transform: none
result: 105 V
